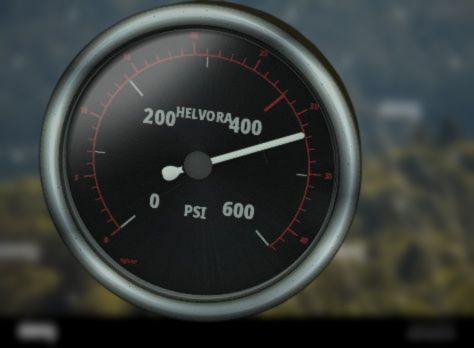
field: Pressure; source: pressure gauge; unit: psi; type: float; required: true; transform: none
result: 450 psi
